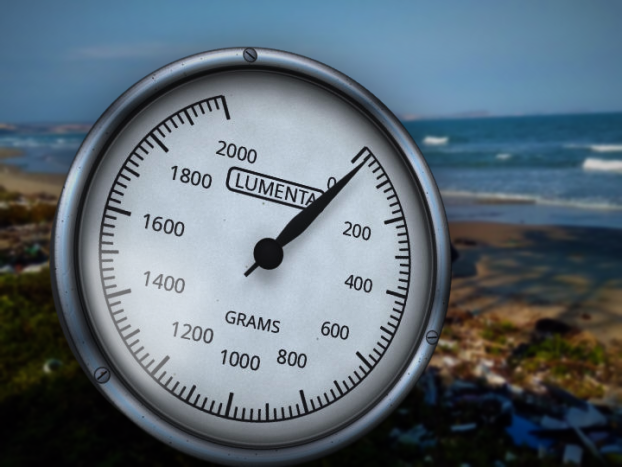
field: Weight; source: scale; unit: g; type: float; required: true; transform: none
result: 20 g
